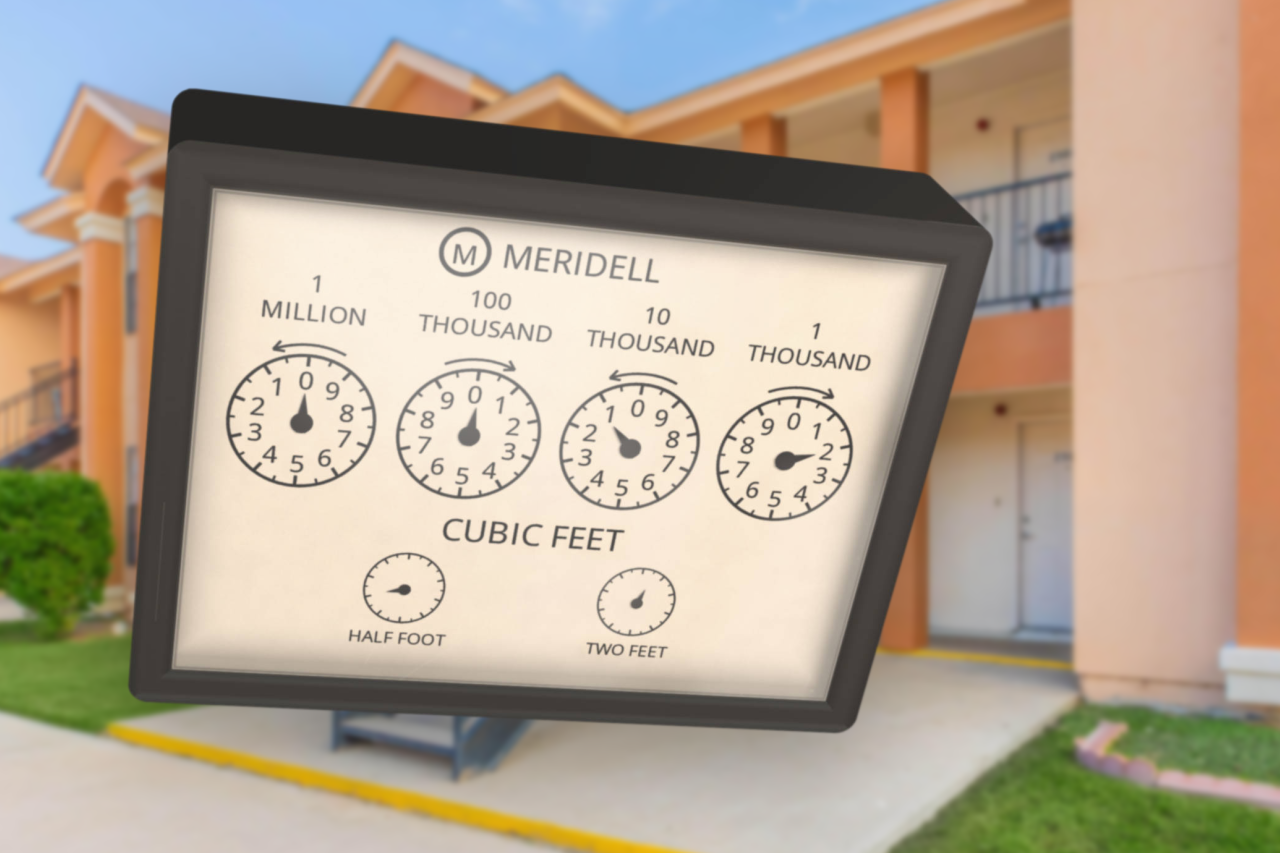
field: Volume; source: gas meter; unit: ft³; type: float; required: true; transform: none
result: 1200 ft³
